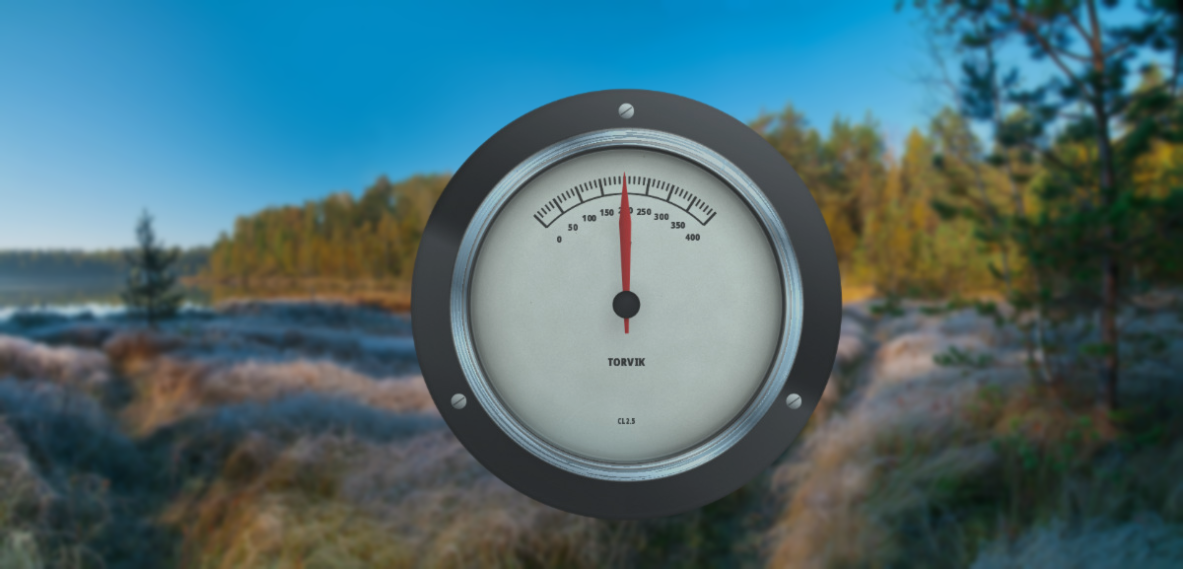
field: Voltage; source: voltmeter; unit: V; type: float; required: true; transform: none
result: 200 V
